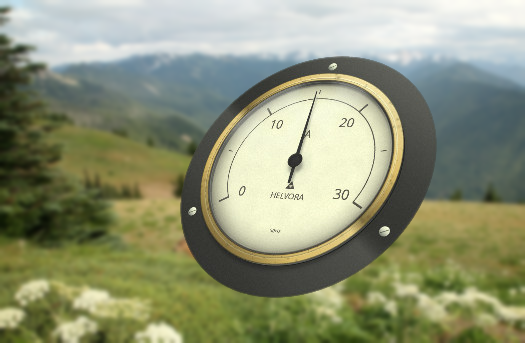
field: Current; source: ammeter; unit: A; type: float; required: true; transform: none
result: 15 A
